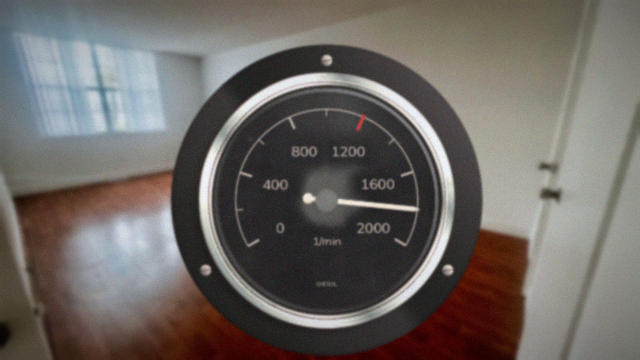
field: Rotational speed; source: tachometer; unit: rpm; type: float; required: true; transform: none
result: 1800 rpm
